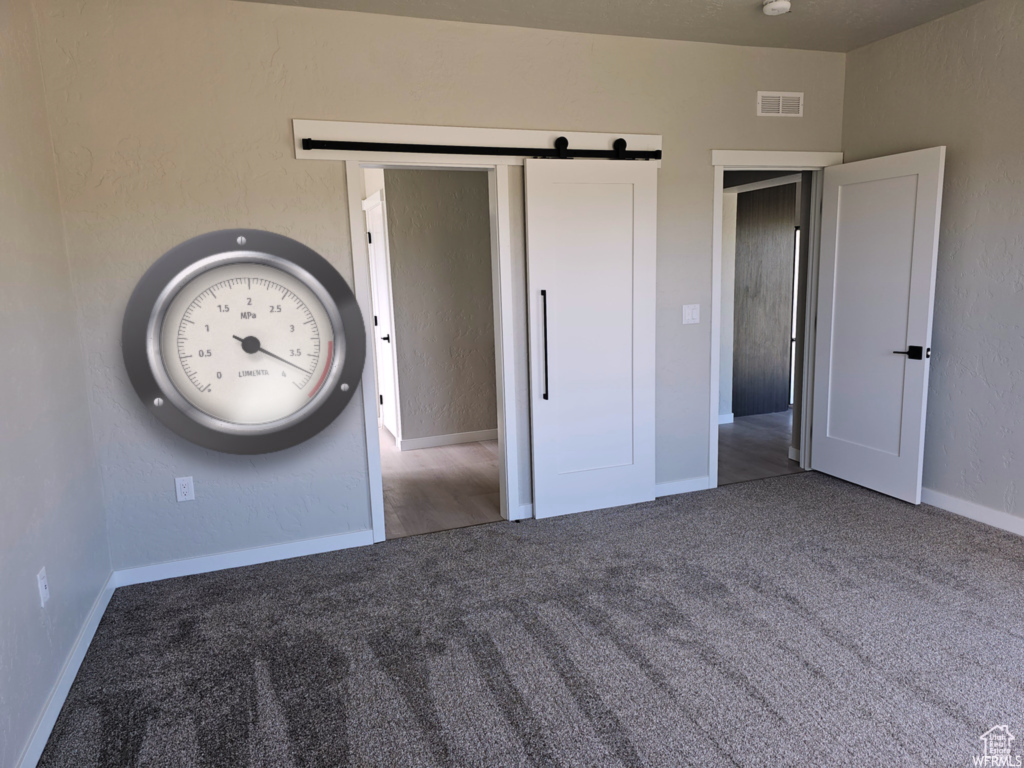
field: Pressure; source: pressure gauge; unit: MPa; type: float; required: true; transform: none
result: 3.75 MPa
